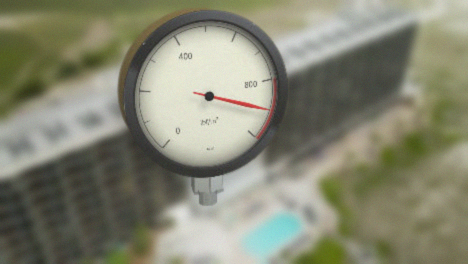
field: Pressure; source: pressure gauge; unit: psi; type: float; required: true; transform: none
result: 900 psi
